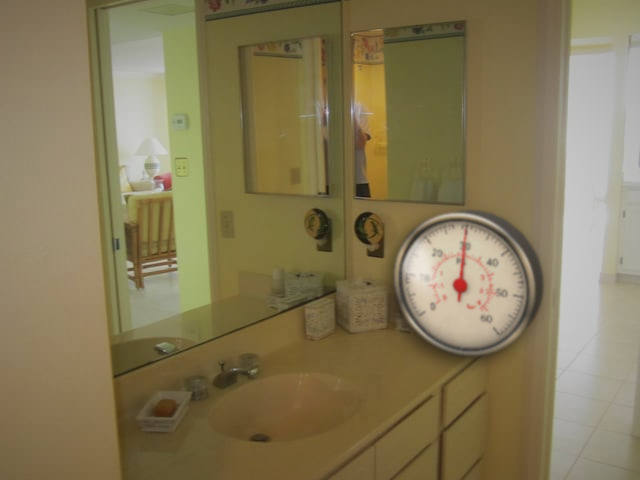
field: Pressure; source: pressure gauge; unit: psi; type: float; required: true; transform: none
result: 30 psi
